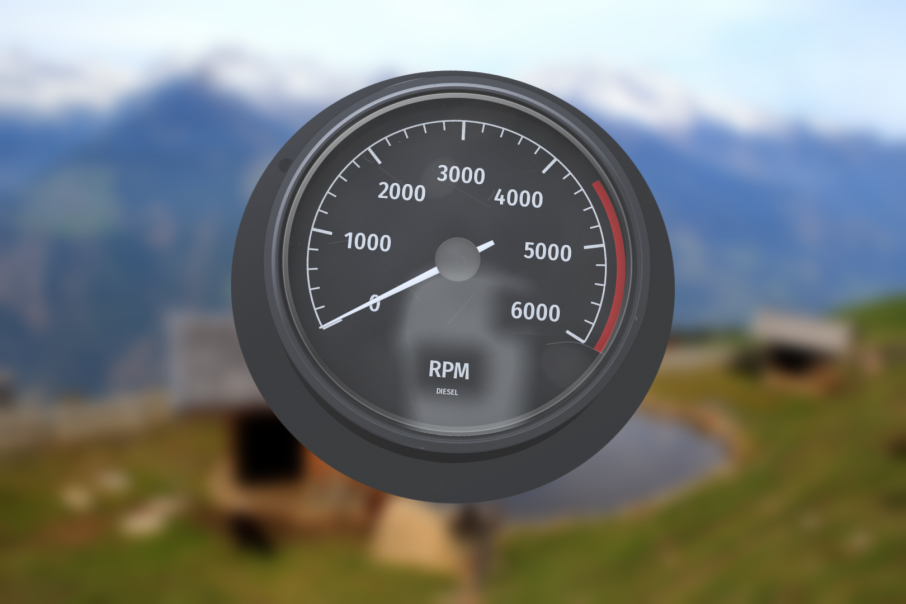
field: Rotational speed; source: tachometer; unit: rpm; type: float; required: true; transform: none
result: 0 rpm
